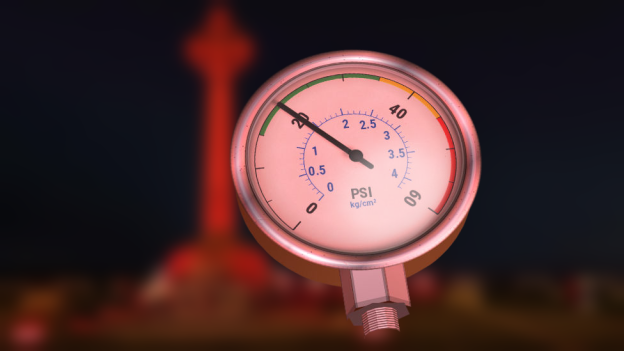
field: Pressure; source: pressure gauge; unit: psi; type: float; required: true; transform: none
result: 20 psi
